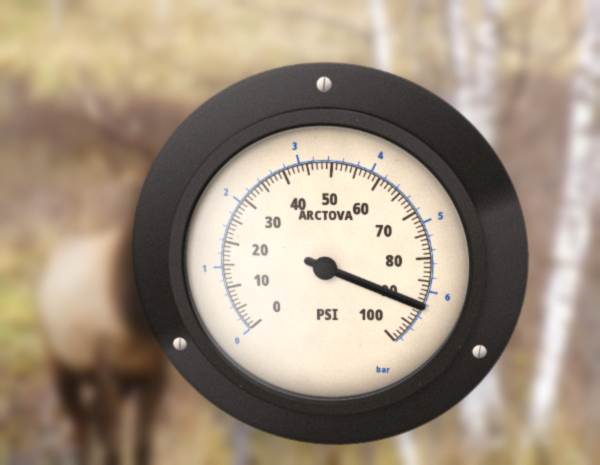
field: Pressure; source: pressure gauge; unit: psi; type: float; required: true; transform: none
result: 90 psi
